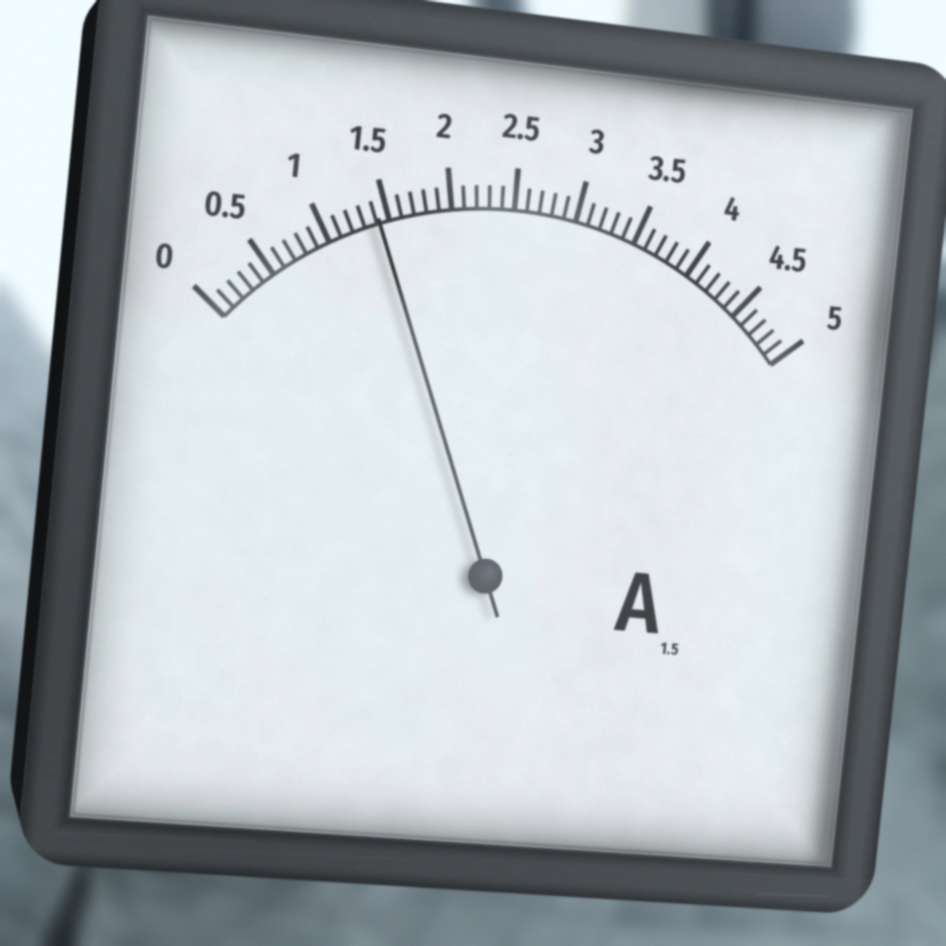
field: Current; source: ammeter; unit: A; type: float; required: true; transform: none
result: 1.4 A
